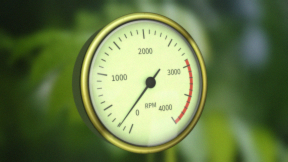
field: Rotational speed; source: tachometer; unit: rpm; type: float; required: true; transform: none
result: 200 rpm
